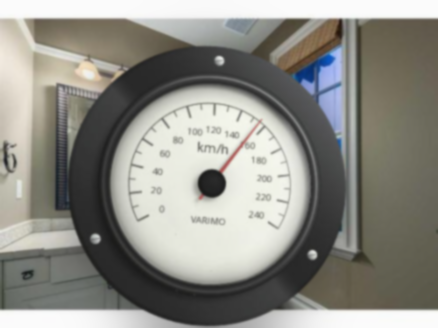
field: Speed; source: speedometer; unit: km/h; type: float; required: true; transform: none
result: 155 km/h
